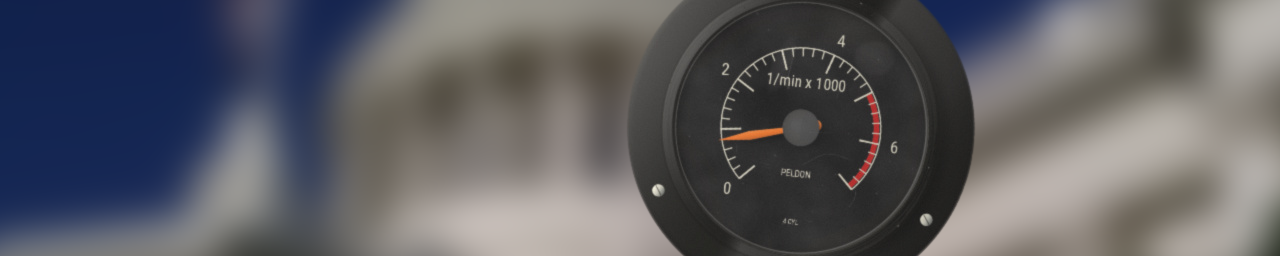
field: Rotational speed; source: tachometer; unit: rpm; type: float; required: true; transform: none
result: 800 rpm
